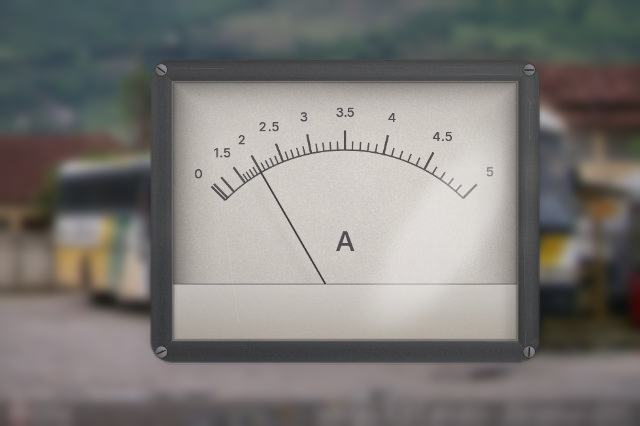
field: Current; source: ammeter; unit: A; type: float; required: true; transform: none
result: 2 A
